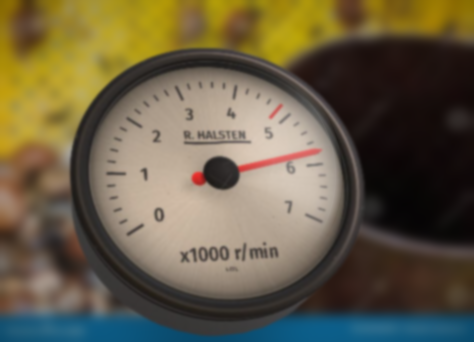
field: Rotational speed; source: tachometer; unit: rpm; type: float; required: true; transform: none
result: 5800 rpm
